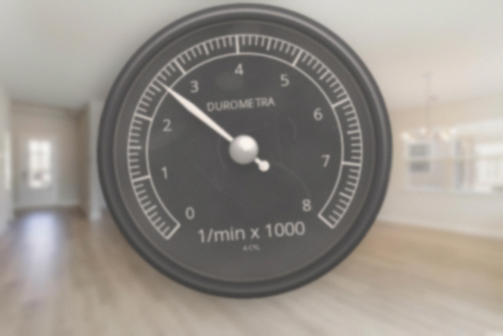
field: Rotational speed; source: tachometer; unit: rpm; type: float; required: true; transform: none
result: 2600 rpm
